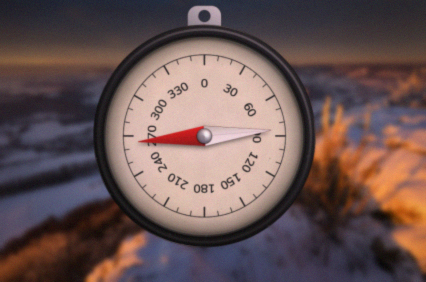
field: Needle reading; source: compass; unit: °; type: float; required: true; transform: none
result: 265 °
